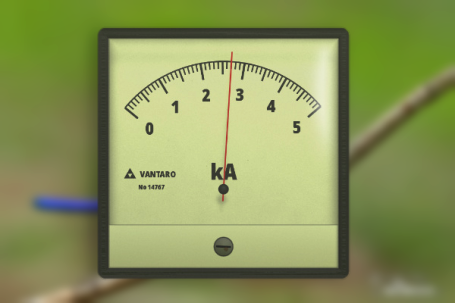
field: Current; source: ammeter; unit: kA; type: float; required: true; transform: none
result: 2.7 kA
